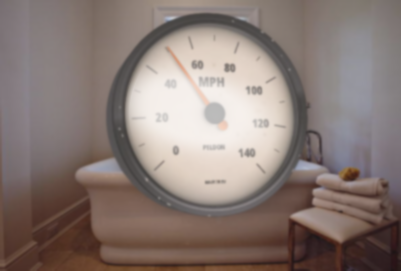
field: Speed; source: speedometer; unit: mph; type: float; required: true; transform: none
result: 50 mph
